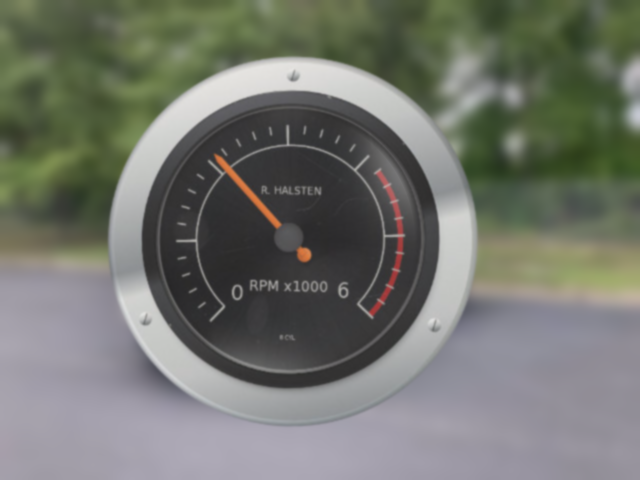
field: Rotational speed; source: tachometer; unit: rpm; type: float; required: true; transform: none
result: 2100 rpm
